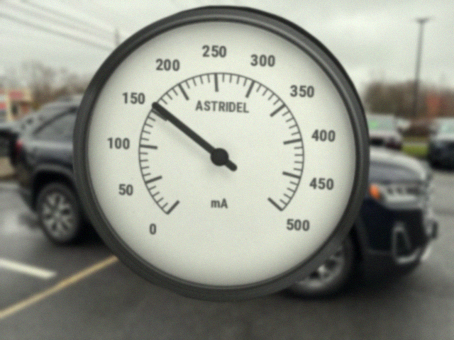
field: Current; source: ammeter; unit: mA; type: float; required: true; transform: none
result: 160 mA
